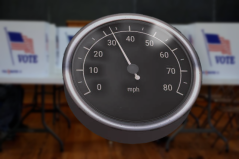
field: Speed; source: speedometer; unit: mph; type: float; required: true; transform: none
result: 32.5 mph
